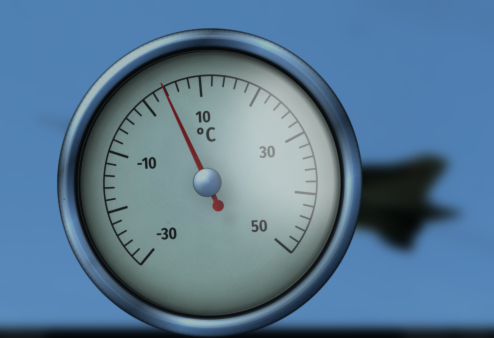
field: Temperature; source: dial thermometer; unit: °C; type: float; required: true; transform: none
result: 4 °C
